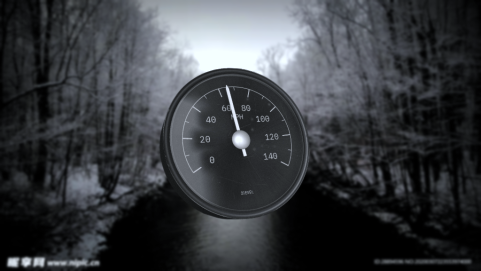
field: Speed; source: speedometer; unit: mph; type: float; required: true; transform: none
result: 65 mph
